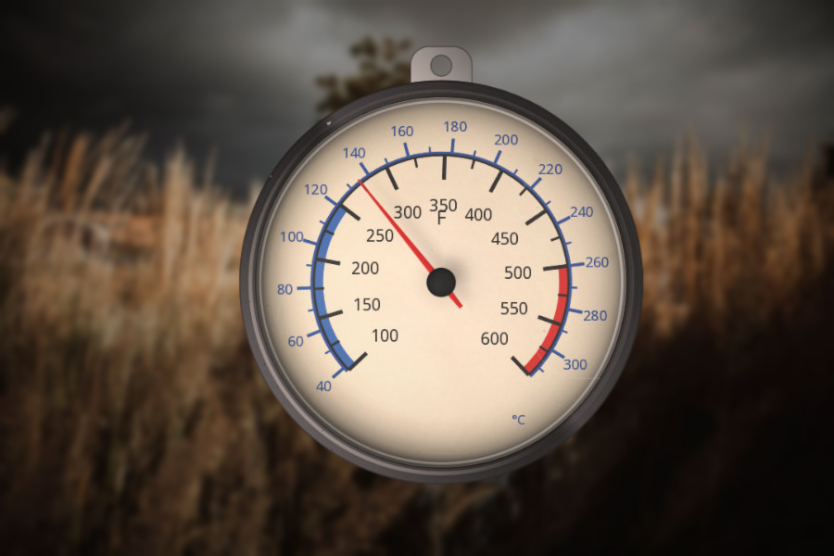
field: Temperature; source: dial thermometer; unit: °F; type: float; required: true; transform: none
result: 275 °F
